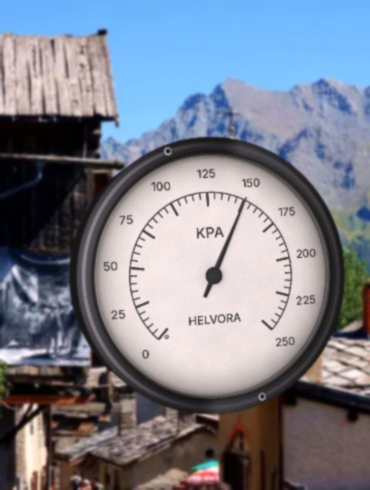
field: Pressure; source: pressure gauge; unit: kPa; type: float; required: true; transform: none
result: 150 kPa
